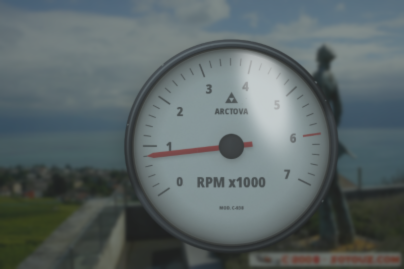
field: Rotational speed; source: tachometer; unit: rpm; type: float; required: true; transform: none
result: 800 rpm
